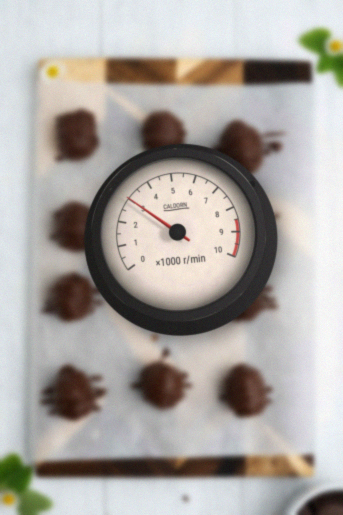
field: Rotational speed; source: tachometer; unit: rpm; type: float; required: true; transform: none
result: 3000 rpm
